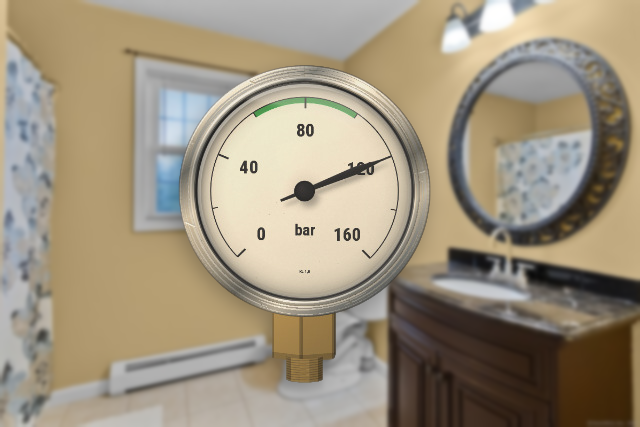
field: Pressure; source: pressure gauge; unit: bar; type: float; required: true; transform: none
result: 120 bar
